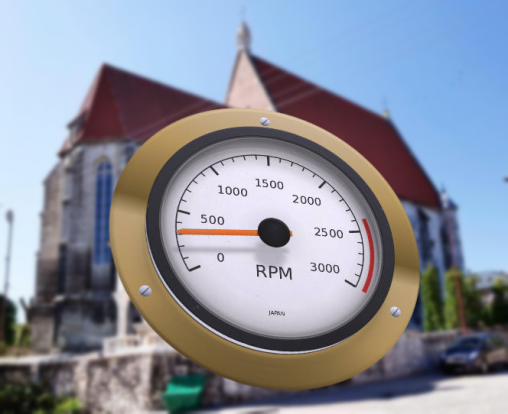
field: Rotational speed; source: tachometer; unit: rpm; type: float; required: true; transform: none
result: 300 rpm
